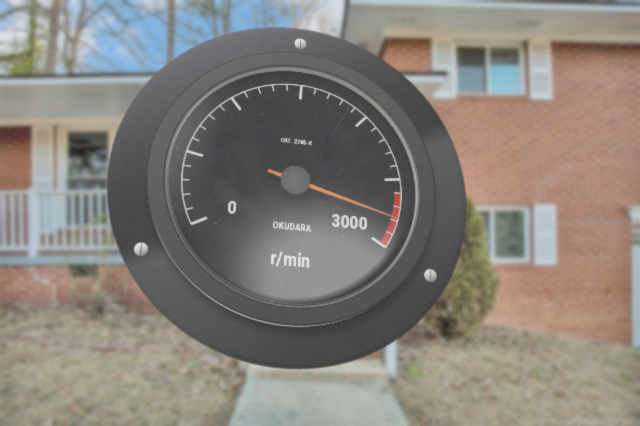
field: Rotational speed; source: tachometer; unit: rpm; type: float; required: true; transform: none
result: 2800 rpm
